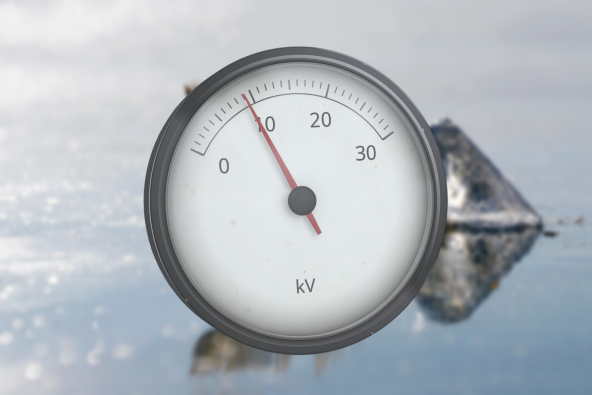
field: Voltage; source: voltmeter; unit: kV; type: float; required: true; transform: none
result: 9 kV
